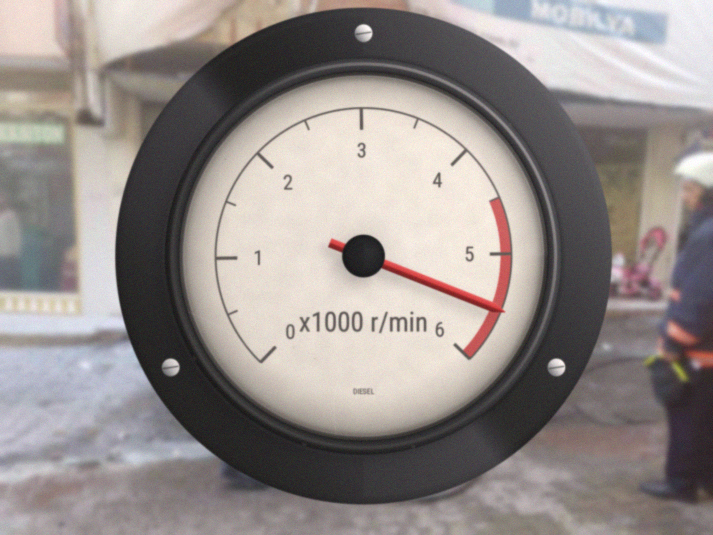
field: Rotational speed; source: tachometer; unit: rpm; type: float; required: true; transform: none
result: 5500 rpm
